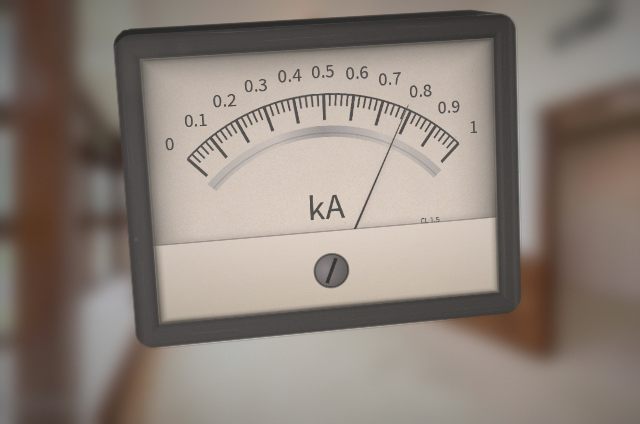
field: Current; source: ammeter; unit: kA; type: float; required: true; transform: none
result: 0.78 kA
